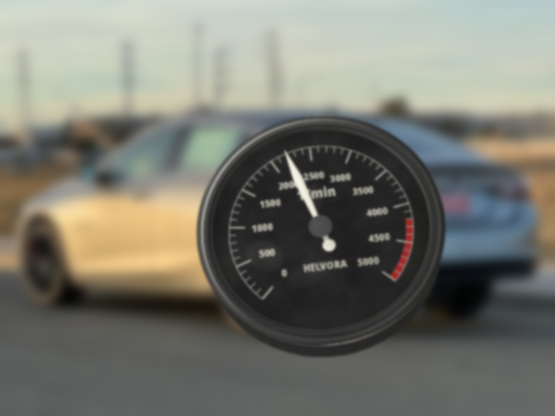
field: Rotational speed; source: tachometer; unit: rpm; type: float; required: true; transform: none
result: 2200 rpm
